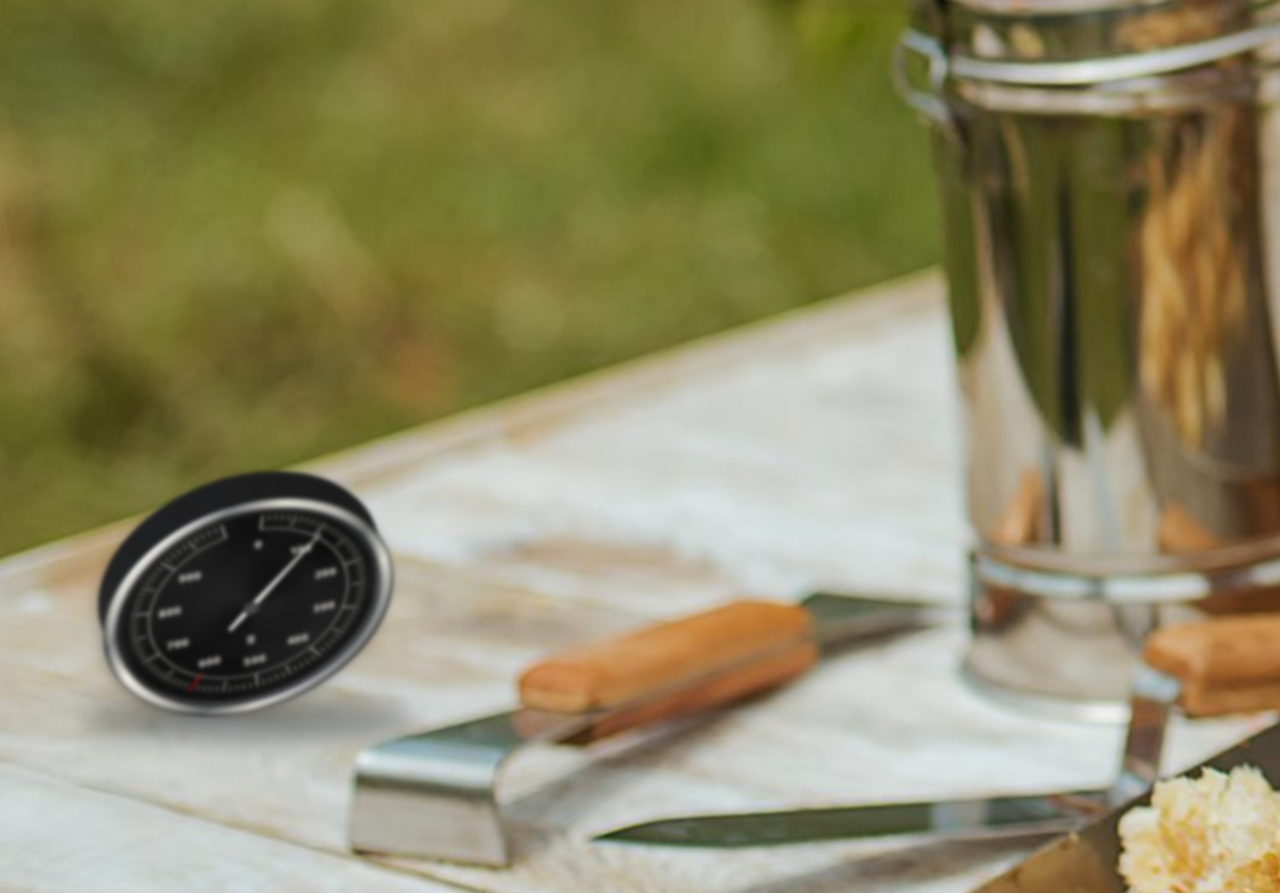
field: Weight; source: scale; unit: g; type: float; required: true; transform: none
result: 100 g
